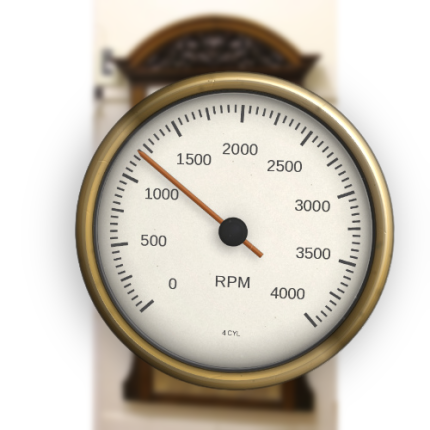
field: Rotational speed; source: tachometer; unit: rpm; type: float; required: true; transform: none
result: 1200 rpm
